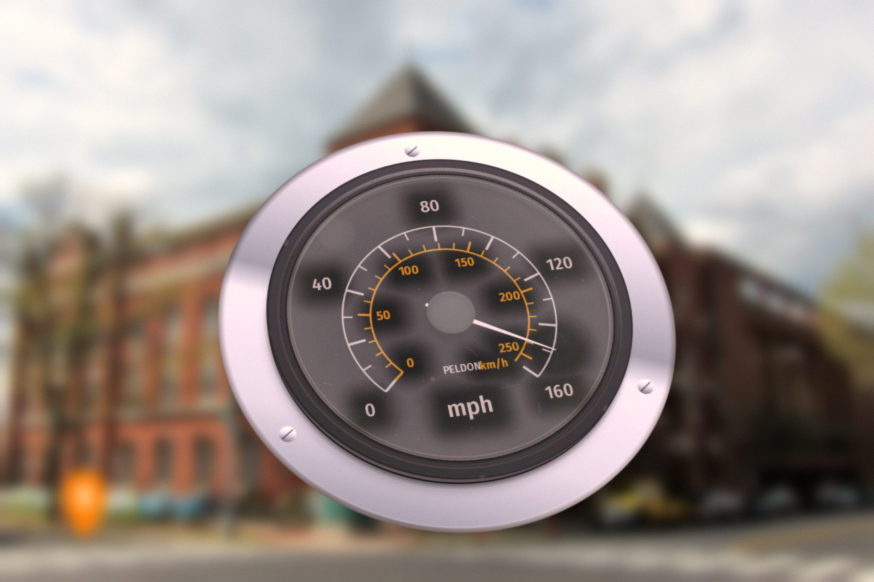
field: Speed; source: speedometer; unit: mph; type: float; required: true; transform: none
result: 150 mph
